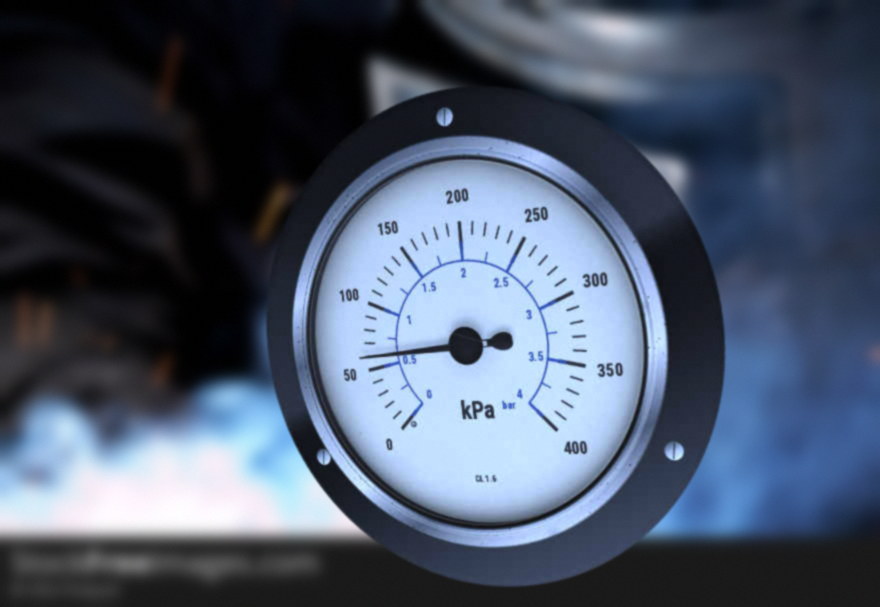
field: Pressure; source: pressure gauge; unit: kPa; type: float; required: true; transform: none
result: 60 kPa
